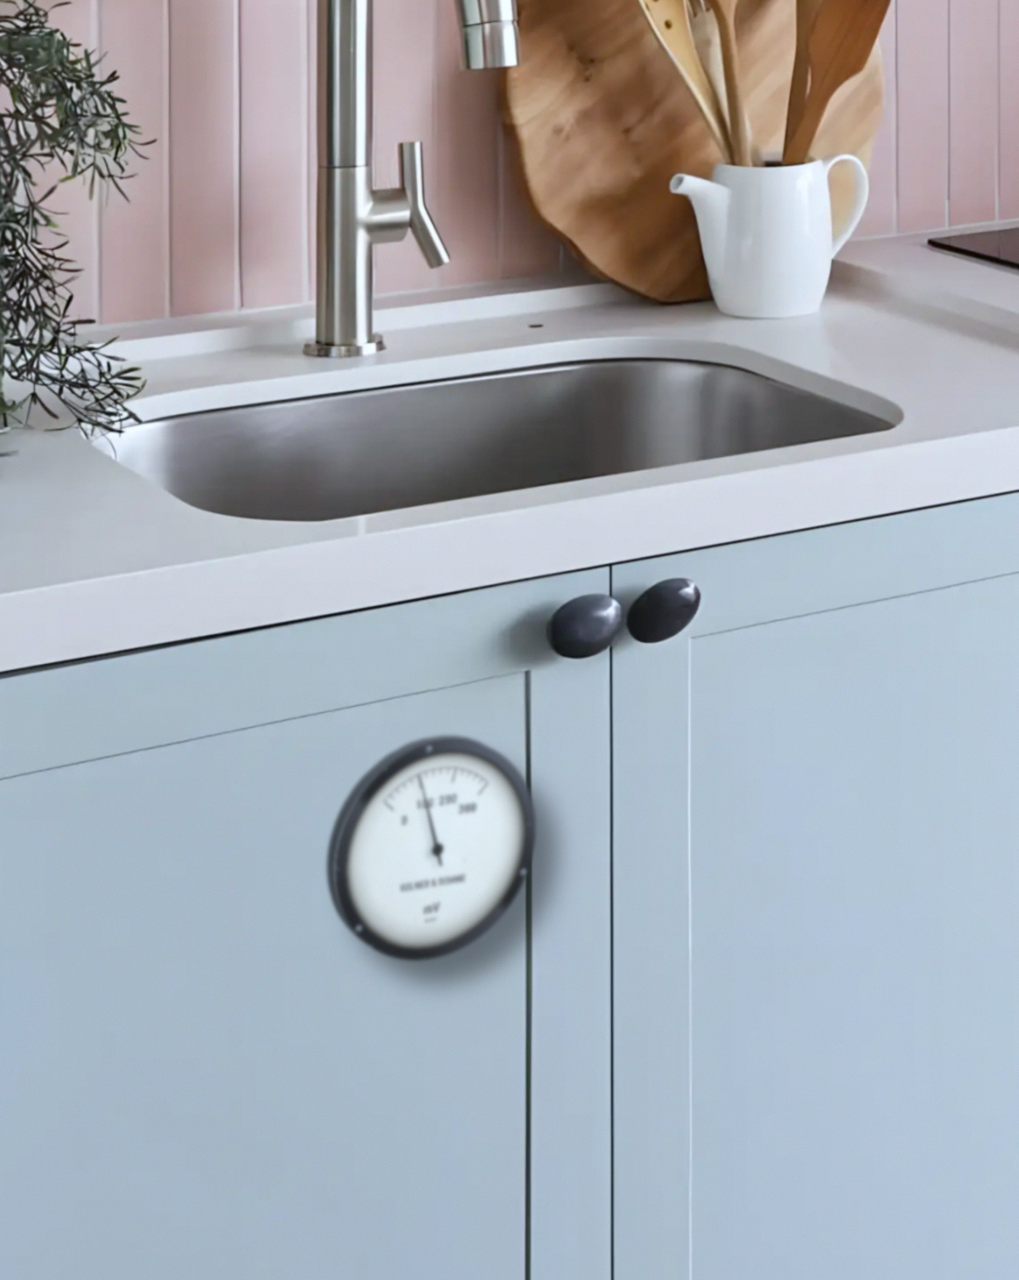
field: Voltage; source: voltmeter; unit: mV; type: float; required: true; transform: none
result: 100 mV
